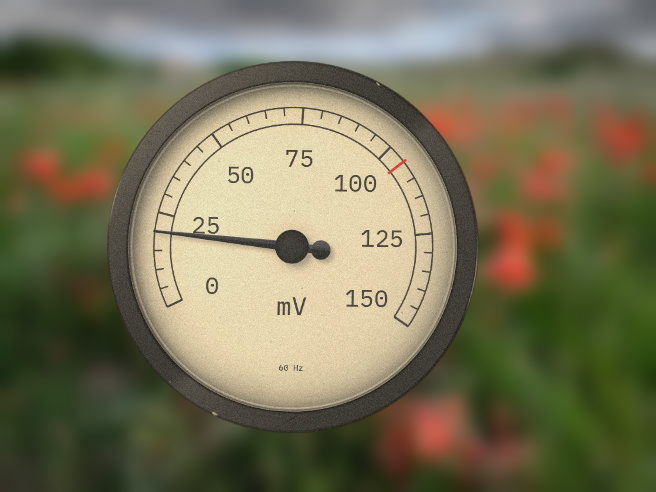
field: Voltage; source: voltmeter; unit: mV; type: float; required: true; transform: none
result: 20 mV
